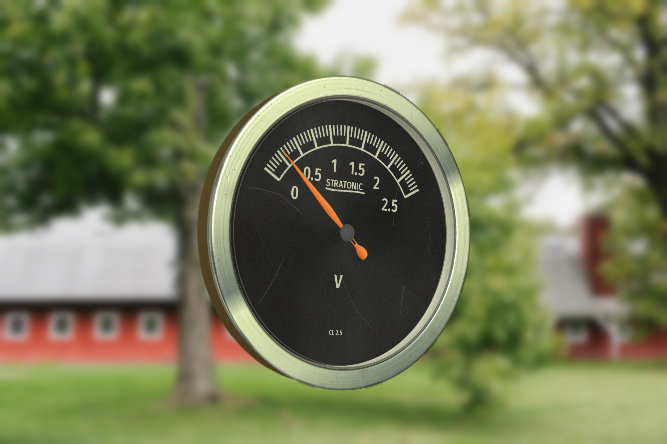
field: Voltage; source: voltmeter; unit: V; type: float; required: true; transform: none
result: 0.25 V
